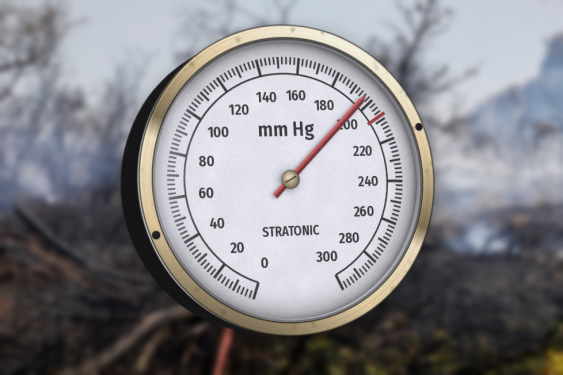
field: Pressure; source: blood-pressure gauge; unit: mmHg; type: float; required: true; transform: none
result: 196 mmHg
